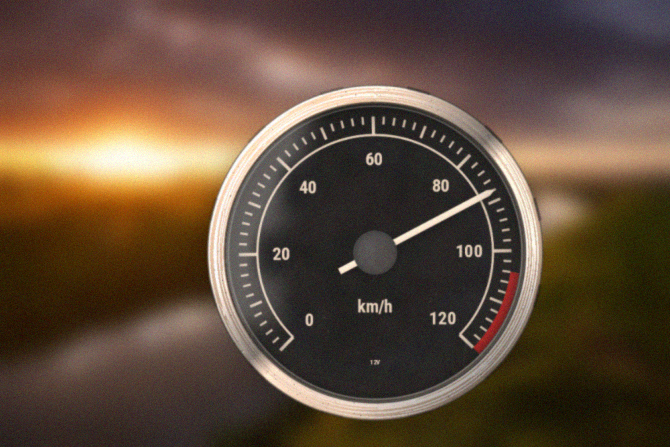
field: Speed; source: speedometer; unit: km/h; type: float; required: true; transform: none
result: 88 km/h
